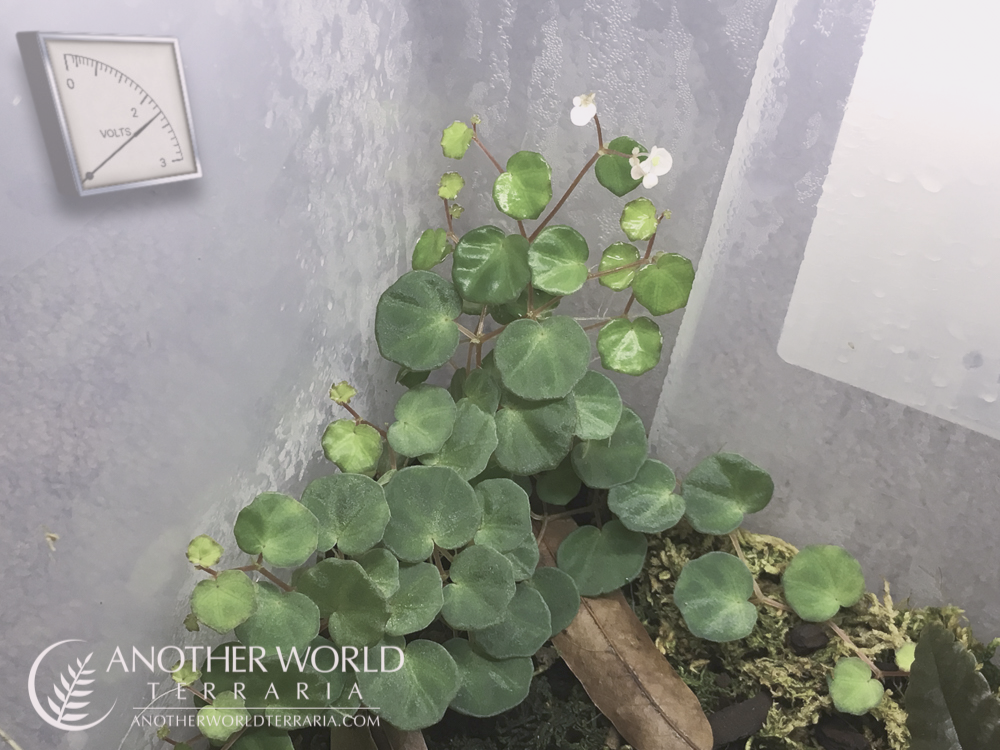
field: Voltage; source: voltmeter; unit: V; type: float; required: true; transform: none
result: 2.3 V
